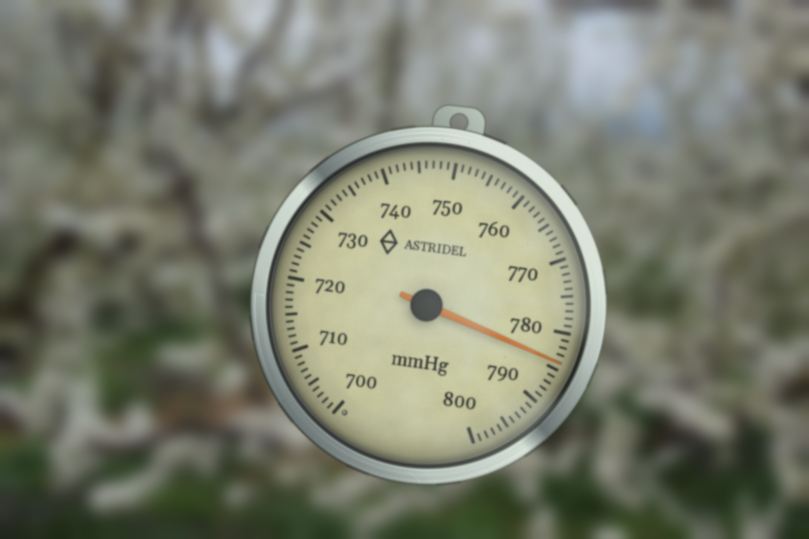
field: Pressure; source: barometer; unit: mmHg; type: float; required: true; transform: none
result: 784 mmHg
